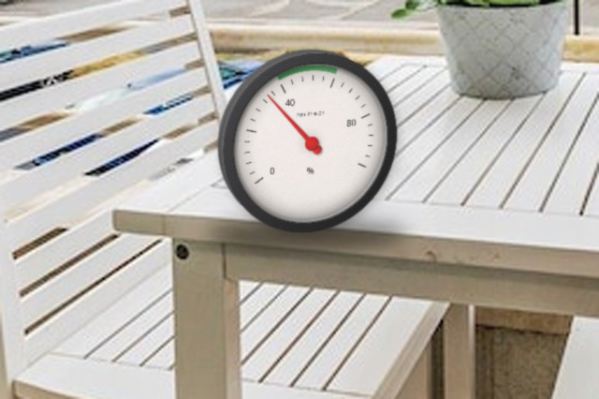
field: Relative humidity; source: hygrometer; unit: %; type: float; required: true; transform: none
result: 34 %
